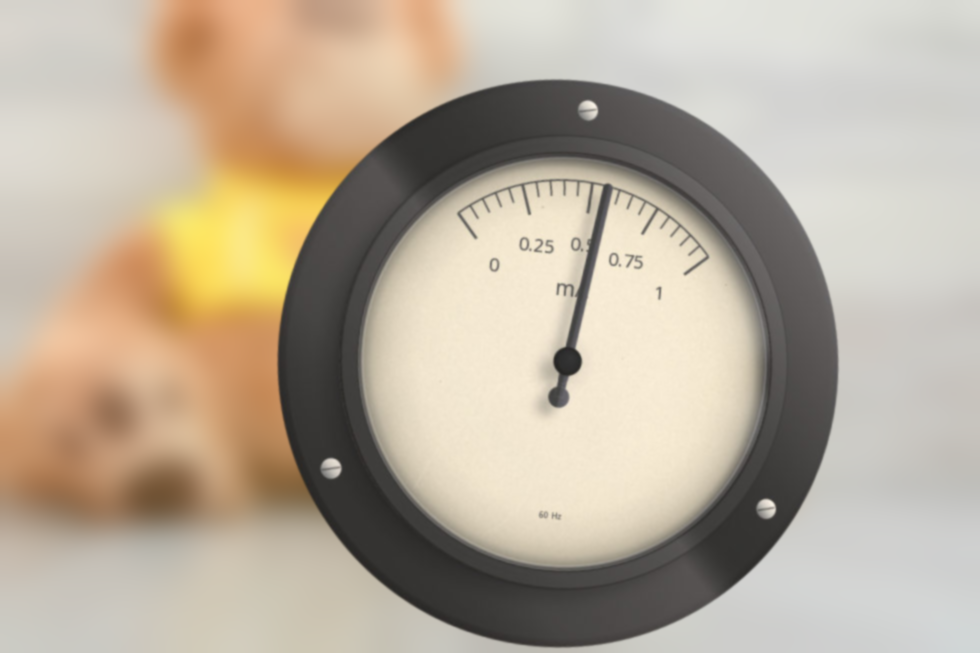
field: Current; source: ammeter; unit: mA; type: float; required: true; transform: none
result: 0.55 mA
